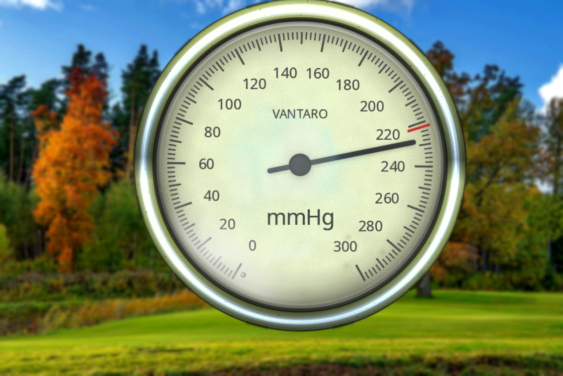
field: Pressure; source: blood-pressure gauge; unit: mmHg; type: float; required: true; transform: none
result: 228 mmHg
